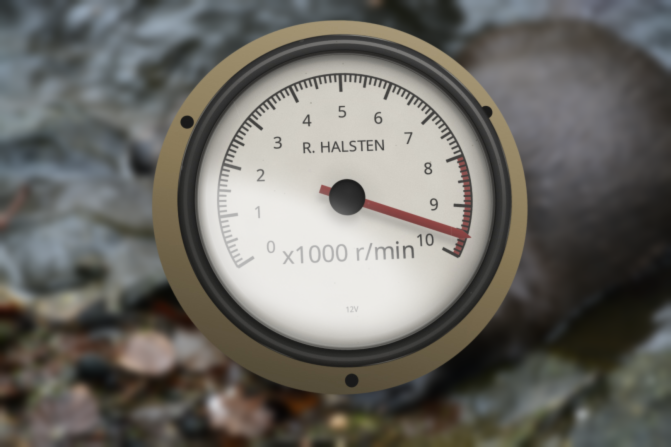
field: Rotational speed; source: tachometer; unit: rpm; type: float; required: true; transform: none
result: 9600 rpm
